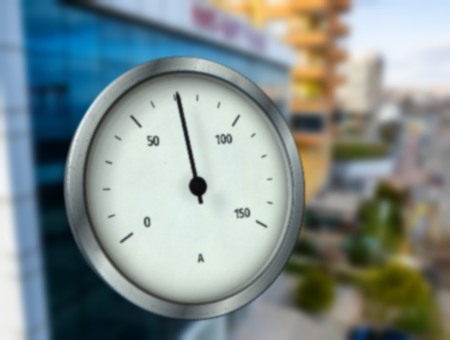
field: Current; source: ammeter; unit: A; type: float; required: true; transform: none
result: 70 A
